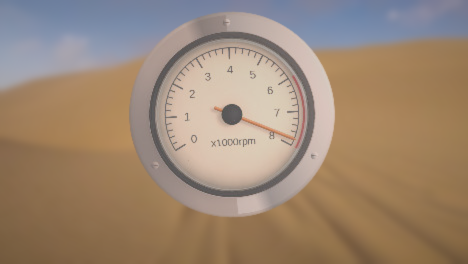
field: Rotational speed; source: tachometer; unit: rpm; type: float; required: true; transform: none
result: 7800 rpm
